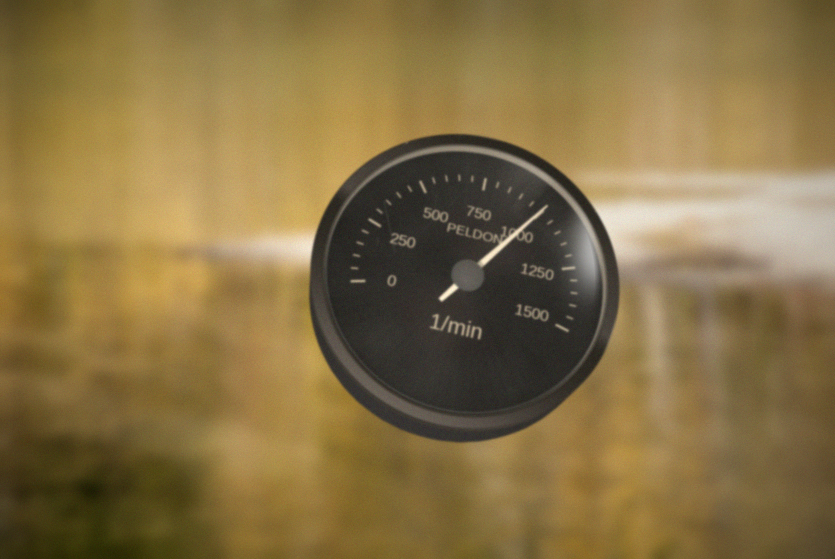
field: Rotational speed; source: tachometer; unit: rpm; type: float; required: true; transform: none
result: 1000 rpm
